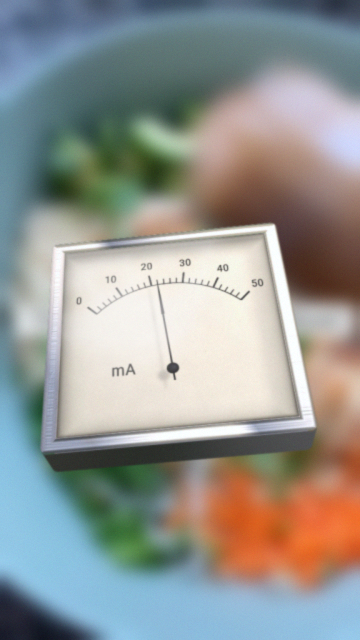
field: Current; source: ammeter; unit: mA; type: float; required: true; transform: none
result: 22 mA
